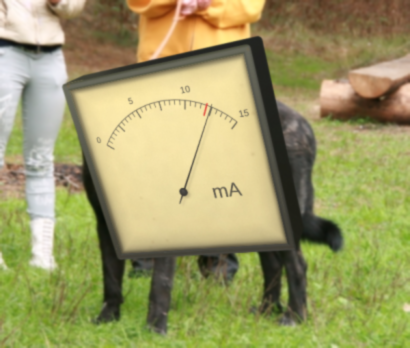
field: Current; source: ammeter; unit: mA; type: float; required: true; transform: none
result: 12.5 mA
